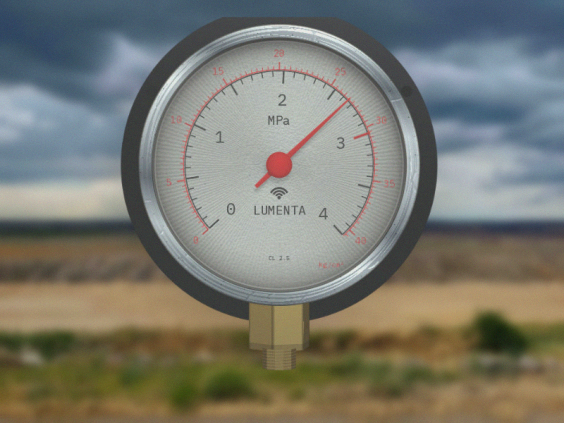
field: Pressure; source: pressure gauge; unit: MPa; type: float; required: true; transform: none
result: 2.65 MPa
